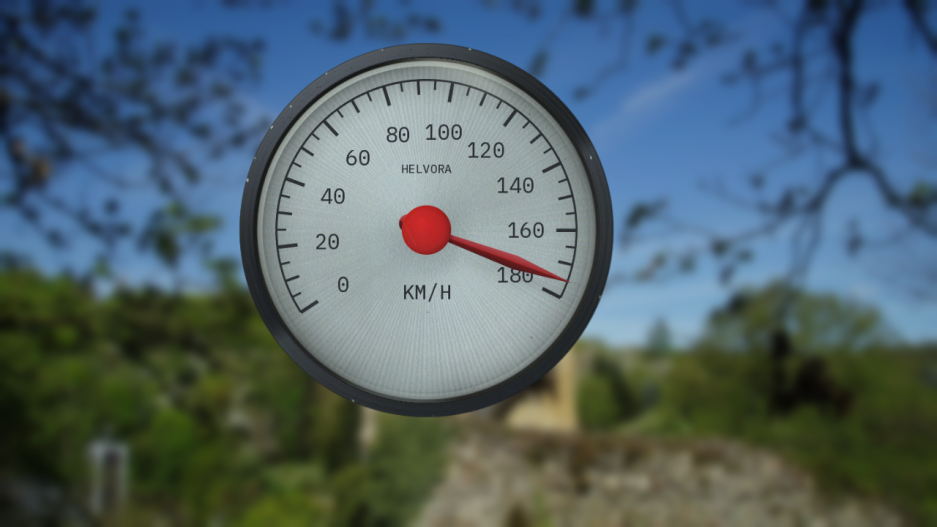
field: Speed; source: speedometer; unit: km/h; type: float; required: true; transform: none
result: 175 km/h
